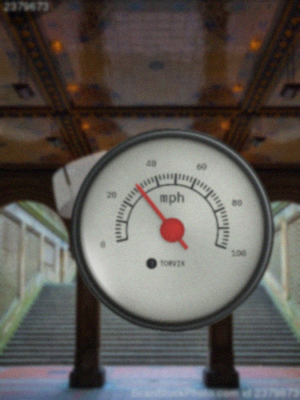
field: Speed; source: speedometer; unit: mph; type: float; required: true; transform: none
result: 30 mph
